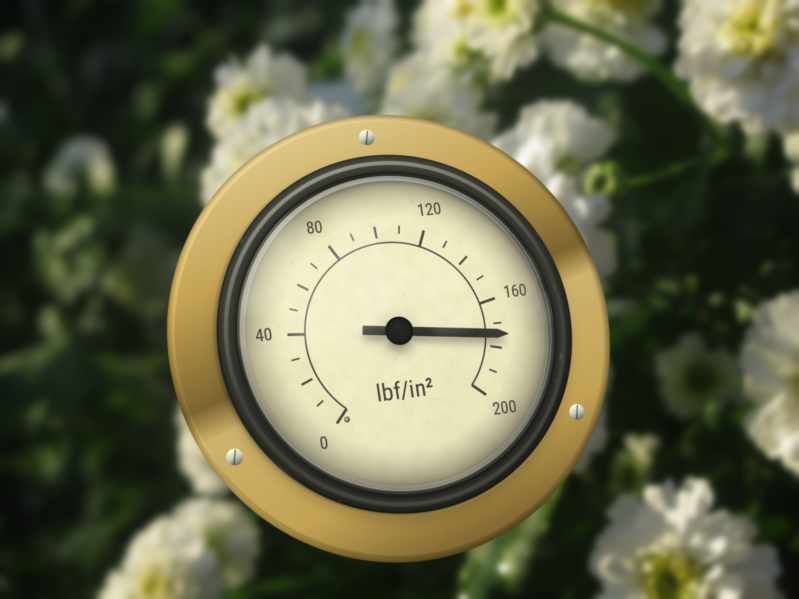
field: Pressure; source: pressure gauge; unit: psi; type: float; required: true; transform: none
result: 175 psi
